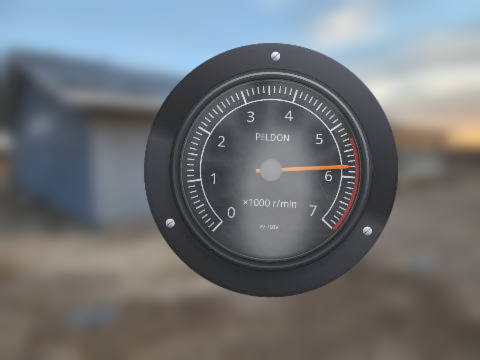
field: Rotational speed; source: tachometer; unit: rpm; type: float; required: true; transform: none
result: 5800 rpm
